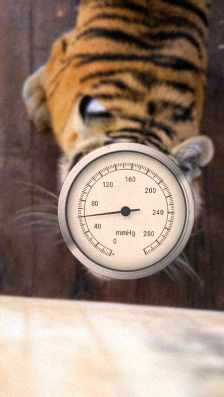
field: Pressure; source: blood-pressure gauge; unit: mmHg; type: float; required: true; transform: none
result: 60 mmHg
